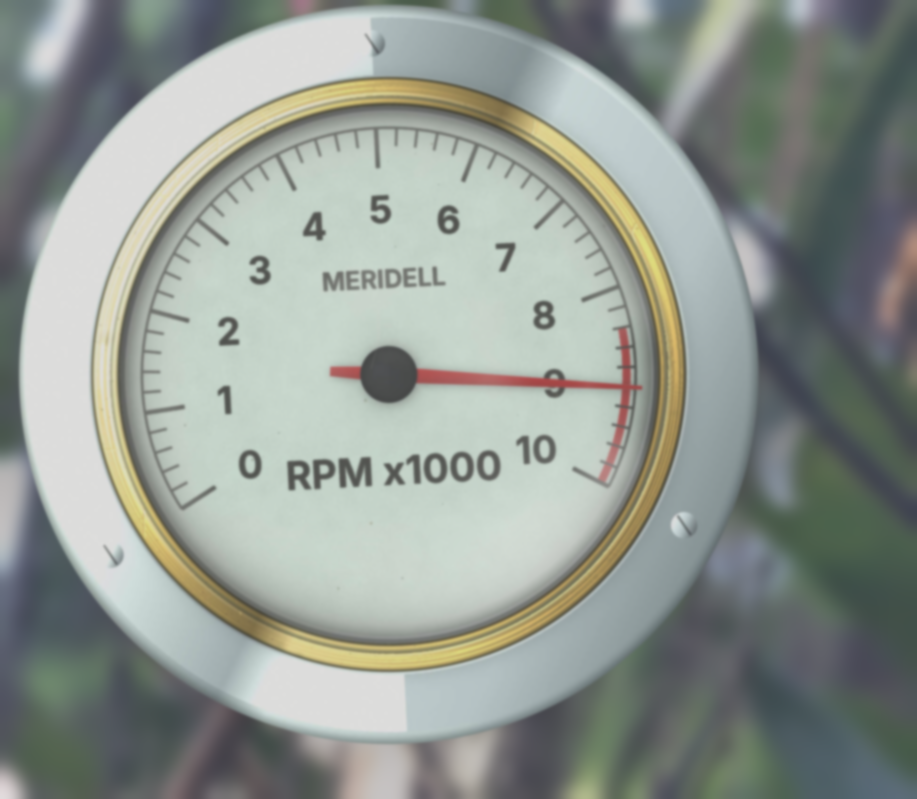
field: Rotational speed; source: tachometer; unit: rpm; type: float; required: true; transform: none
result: 9000 rpm
